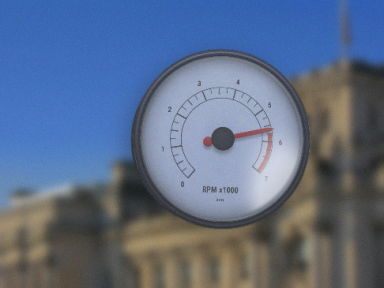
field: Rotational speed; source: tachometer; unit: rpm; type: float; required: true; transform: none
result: 5625 rpm
